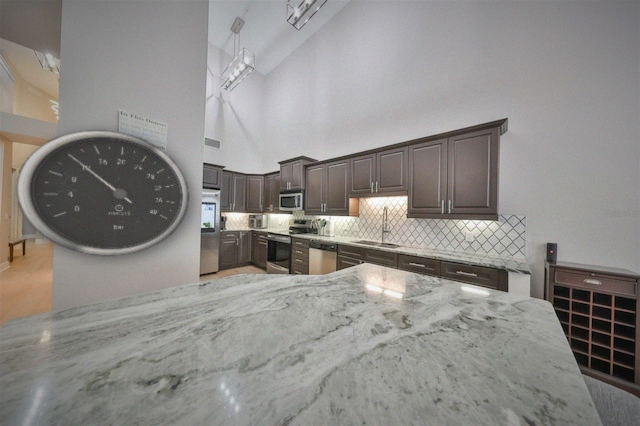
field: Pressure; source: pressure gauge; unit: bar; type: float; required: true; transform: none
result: 12 bar
